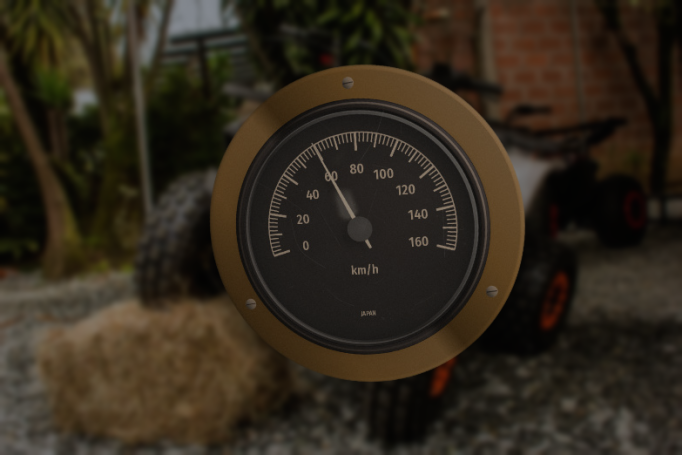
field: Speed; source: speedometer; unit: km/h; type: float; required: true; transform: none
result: 60 km/h
